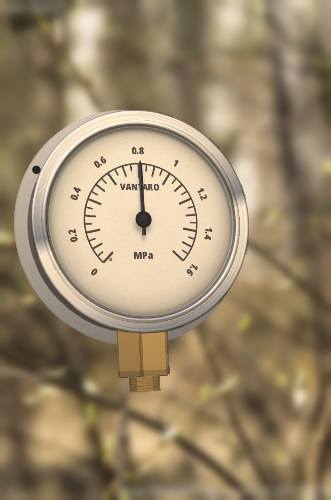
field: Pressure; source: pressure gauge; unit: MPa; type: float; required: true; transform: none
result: 0.8 MPa
